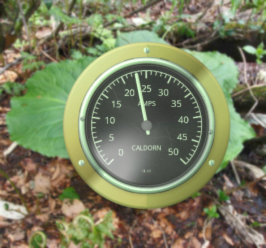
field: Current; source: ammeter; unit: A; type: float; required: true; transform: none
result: 23 A
